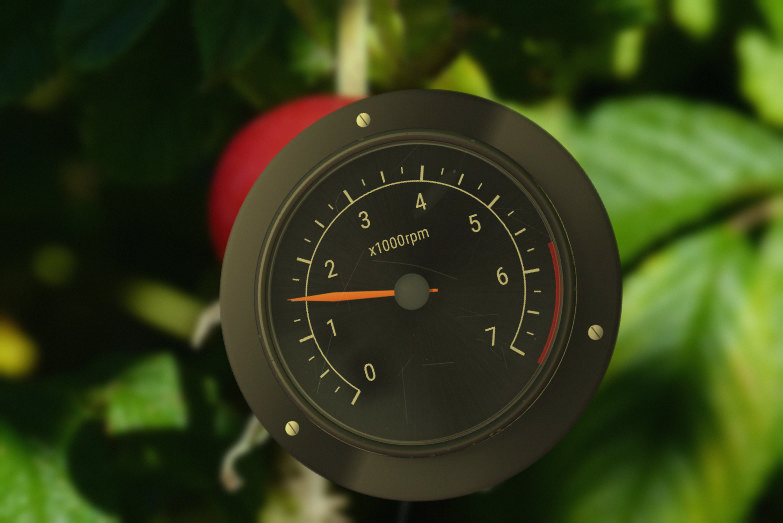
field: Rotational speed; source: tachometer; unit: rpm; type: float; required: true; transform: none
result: 1500 rpm
